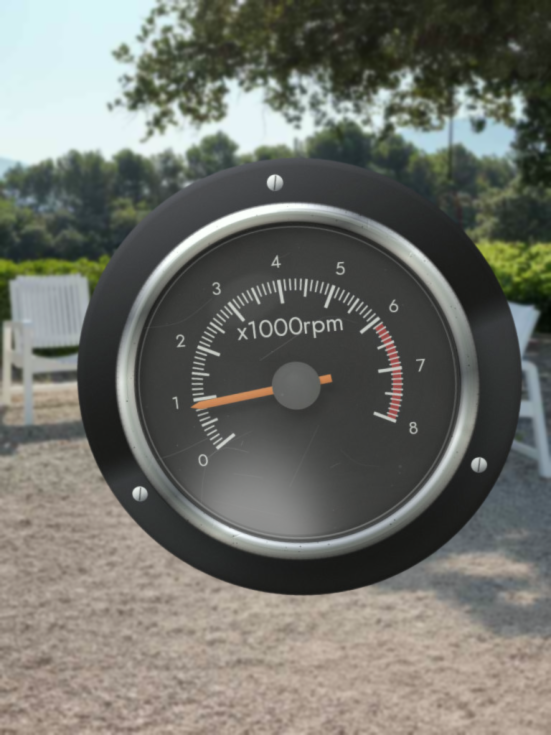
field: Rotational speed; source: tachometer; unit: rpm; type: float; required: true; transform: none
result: 900 rpm
